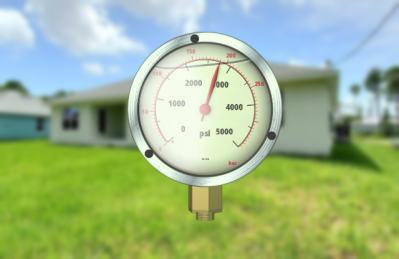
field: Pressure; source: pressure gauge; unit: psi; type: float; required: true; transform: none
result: 2750 psi
